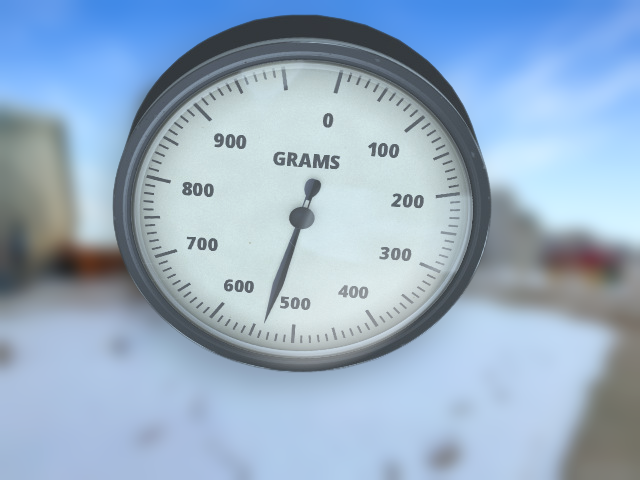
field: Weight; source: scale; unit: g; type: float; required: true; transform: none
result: 540 g
